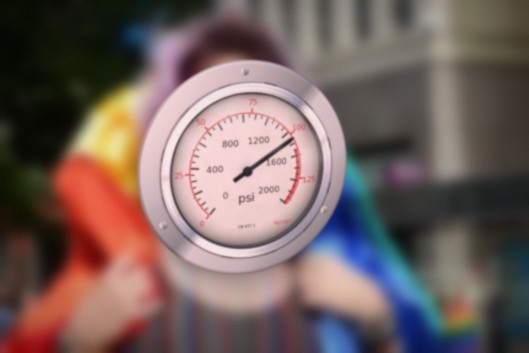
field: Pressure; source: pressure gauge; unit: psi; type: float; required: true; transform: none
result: 1450 psi
